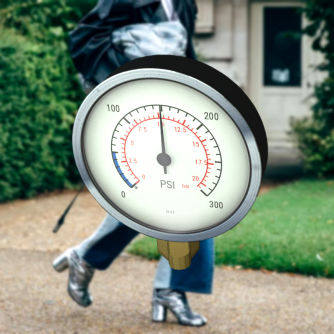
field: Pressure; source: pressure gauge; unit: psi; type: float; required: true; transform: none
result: 150 psi
